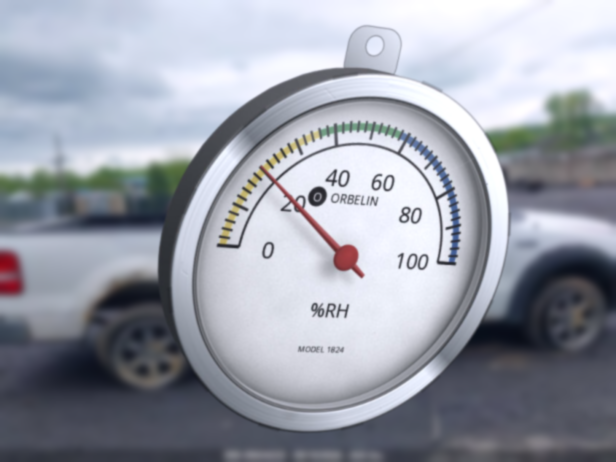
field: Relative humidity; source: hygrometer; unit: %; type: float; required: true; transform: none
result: 20 %
